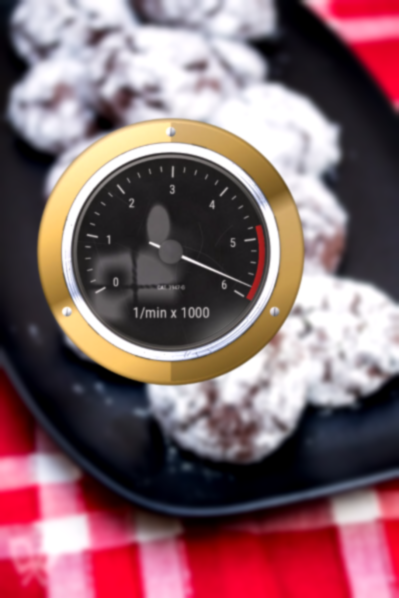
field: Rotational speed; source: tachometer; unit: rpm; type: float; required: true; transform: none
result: 5800 rpm
